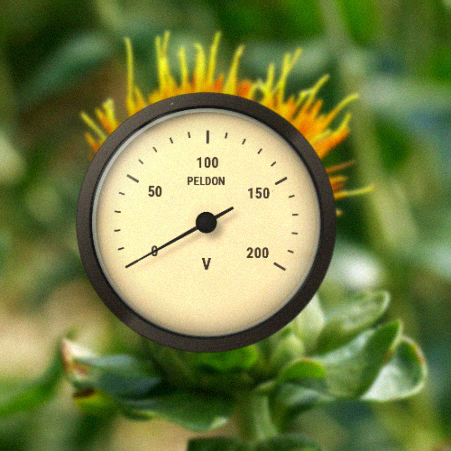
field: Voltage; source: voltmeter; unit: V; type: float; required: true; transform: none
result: 0 V
